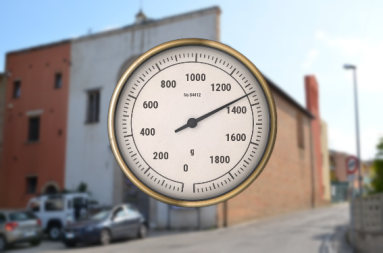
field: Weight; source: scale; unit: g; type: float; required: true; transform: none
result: 1340 g
